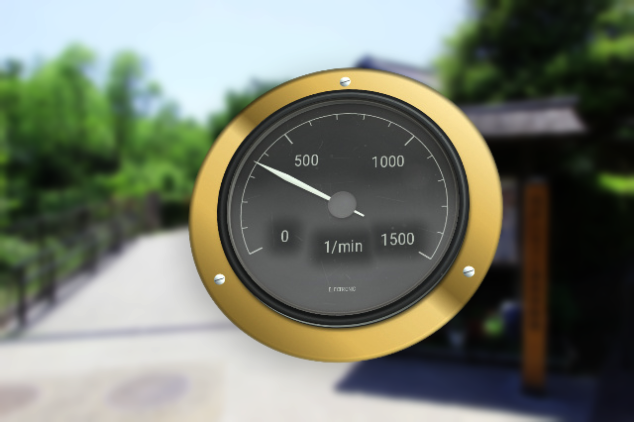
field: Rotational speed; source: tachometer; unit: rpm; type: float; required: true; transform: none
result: 350 rpm
